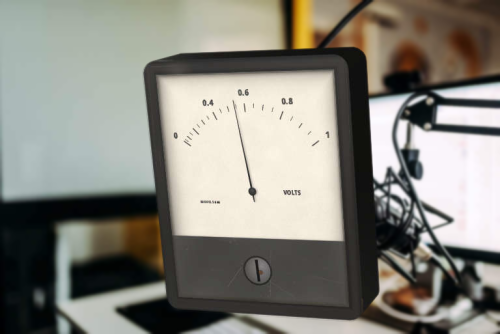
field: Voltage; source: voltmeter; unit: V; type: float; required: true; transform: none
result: 0.55 V
